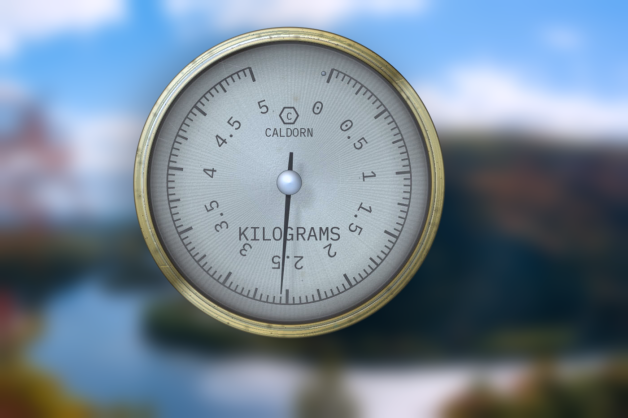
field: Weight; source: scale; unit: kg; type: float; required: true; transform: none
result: 2.55 kg
